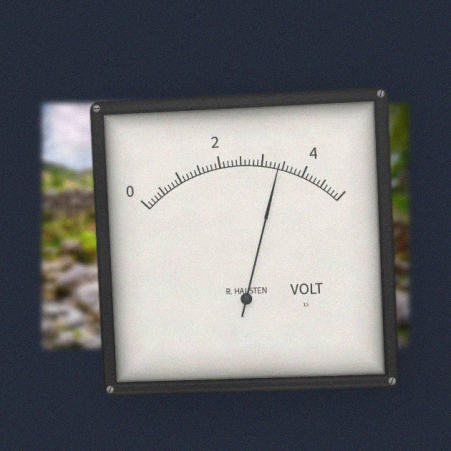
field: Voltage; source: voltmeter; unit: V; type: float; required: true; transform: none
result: 3.4 V
